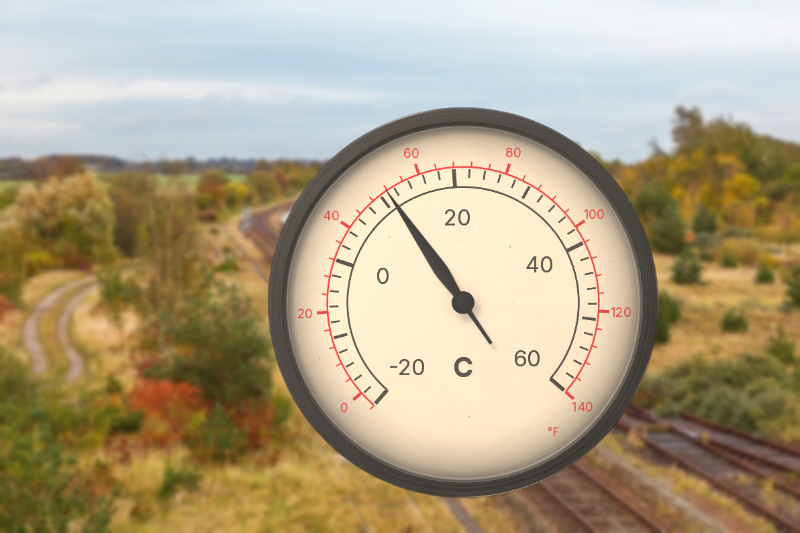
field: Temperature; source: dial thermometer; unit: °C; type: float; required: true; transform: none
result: 11 °C
